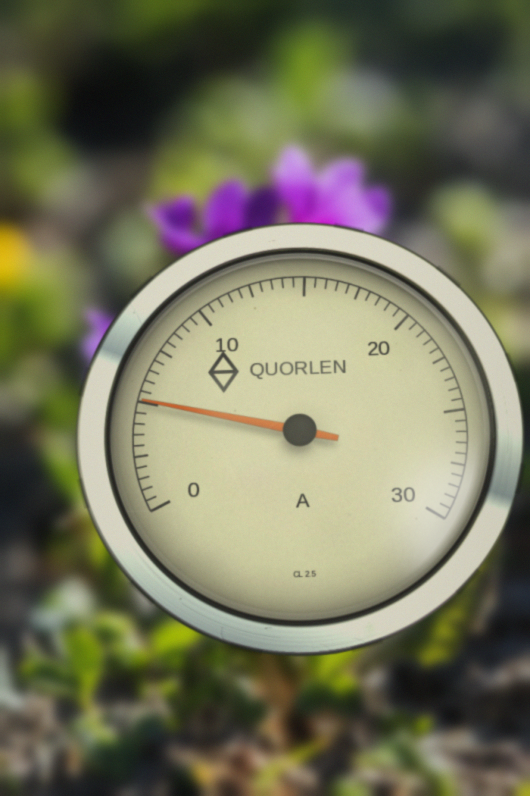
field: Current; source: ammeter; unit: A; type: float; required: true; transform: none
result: 5 A
